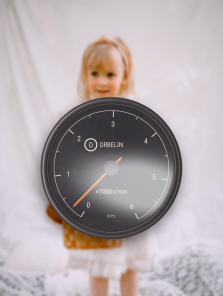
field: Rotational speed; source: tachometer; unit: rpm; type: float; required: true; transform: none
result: 250 rpm
